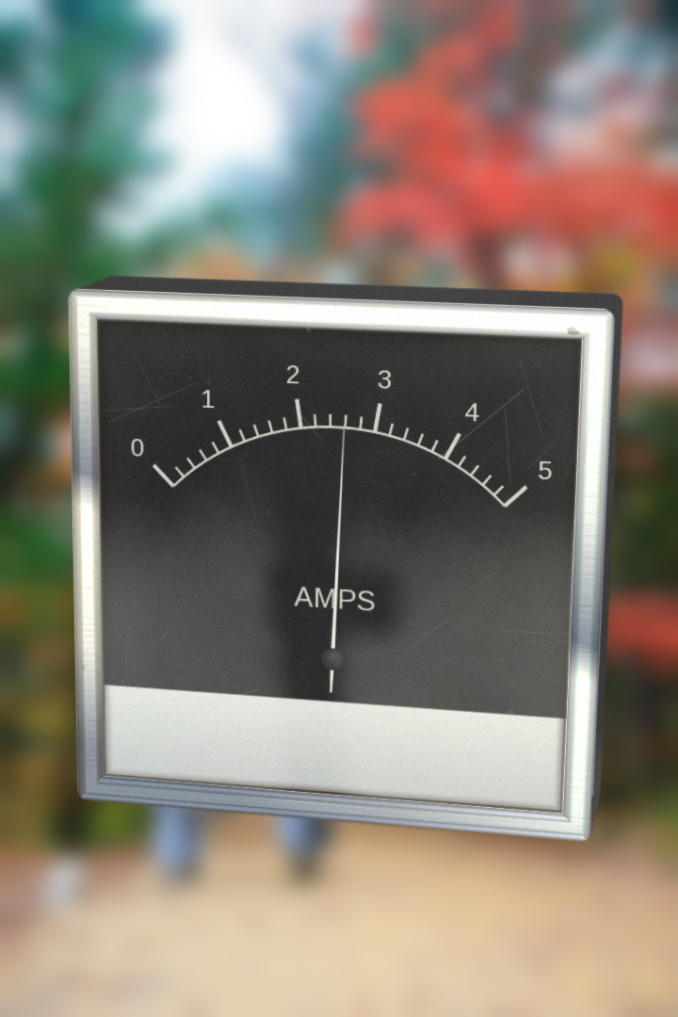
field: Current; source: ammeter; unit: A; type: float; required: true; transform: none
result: 2.6 A
